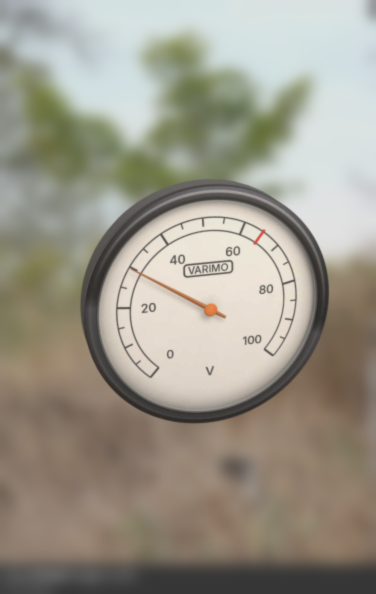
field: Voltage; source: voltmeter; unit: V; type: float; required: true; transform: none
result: 30 V
